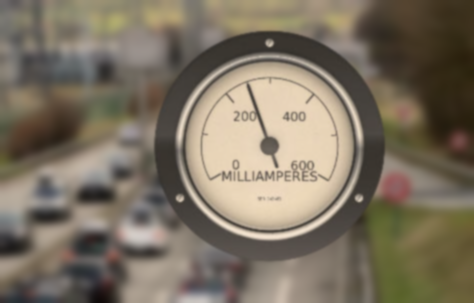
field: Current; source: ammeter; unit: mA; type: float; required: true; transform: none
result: 250 mA
